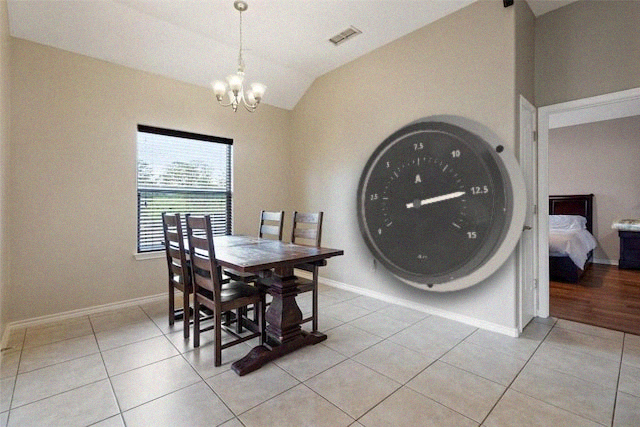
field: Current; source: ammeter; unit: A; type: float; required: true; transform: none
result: 12.5 A
